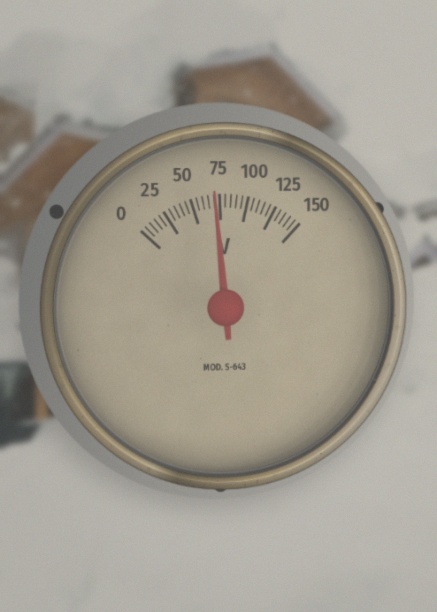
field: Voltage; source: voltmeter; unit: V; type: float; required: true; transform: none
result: 70 V
